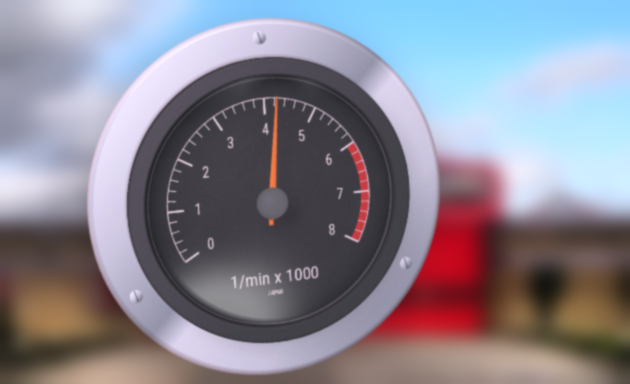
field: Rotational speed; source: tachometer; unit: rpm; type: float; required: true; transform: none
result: 4200 rpm
